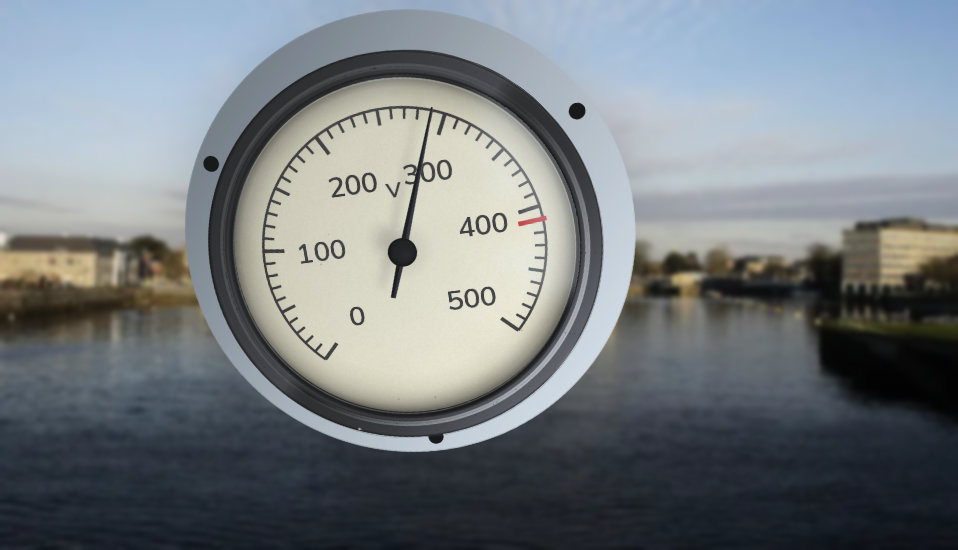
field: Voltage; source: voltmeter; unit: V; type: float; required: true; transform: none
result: 290 V
